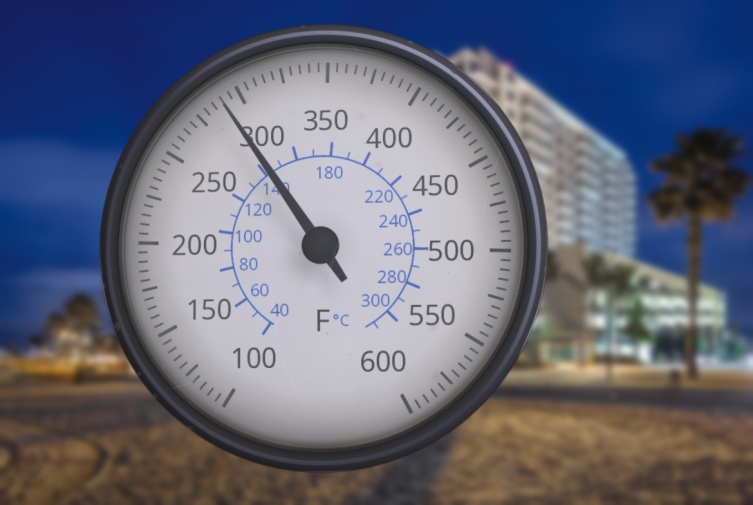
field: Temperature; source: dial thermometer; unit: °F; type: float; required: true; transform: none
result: 290 °F
